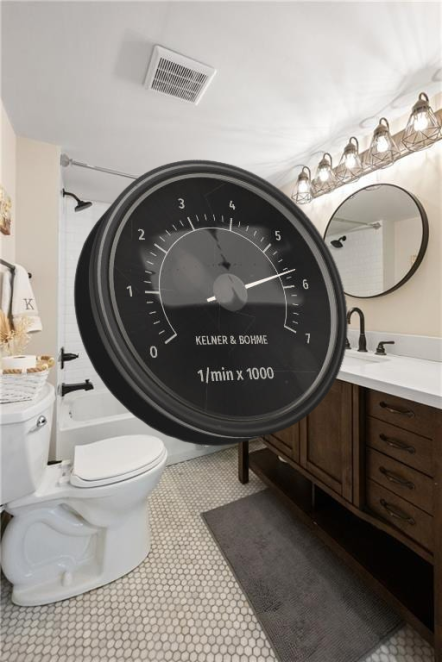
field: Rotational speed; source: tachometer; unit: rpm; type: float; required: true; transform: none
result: 5700 rpm
